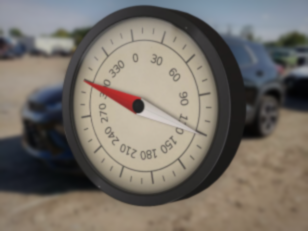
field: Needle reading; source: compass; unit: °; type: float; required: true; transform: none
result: 300 °
